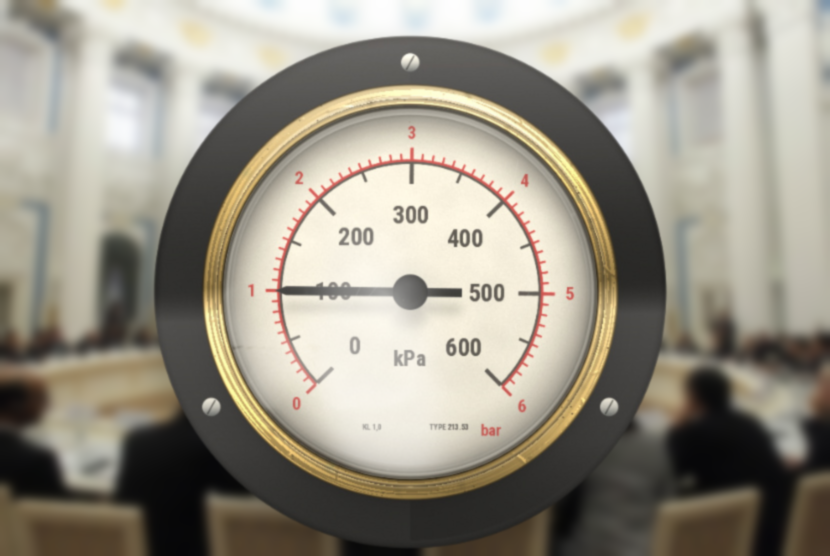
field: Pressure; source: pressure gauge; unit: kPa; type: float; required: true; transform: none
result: 100 kPa
